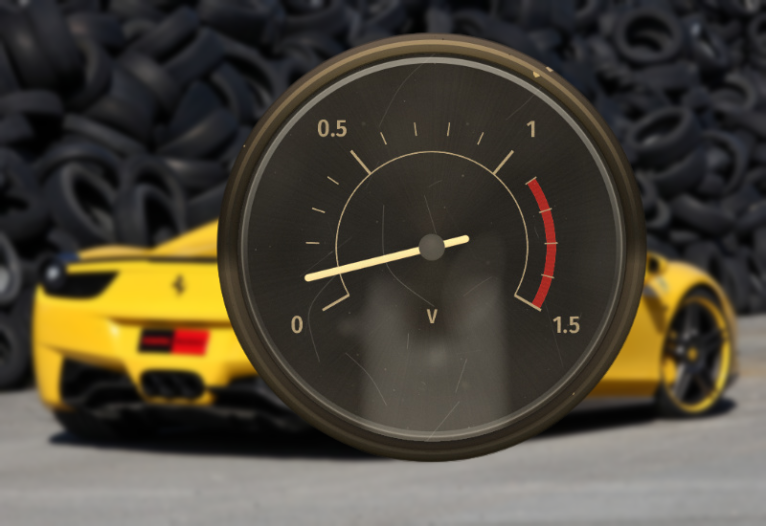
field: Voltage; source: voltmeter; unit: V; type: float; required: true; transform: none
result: 0.1 V
